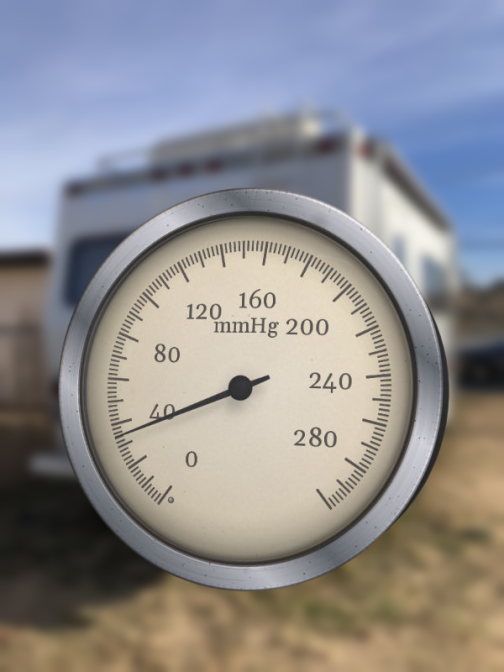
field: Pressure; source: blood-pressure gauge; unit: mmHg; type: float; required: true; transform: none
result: 34 mmHg
